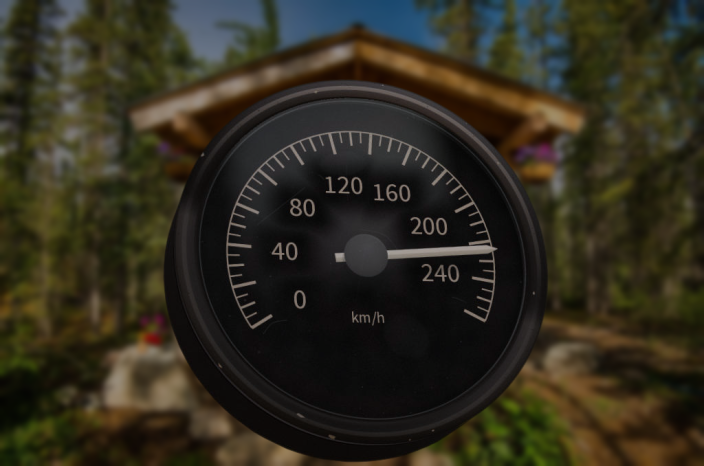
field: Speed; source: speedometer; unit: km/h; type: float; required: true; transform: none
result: 225 km/h
